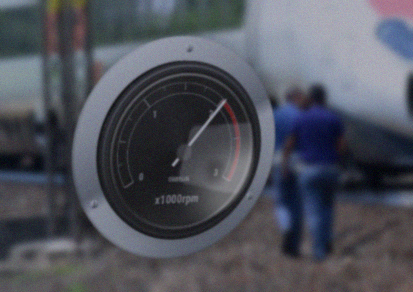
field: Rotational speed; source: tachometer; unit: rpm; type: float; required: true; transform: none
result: 2000 rpm
